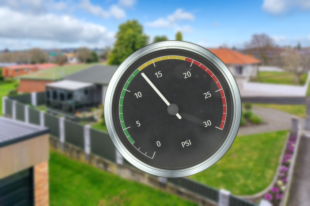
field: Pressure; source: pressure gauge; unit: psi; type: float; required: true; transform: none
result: 13 psi
